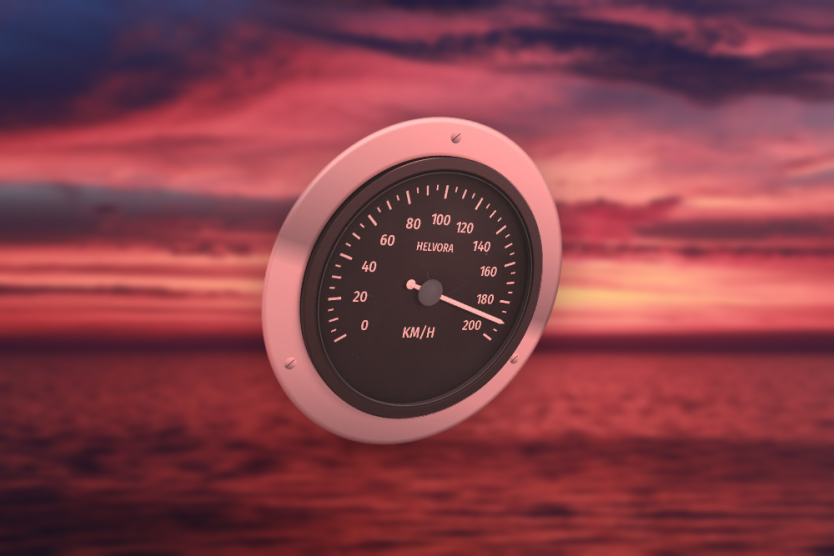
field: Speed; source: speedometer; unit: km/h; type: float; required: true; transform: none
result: 190 km/h
